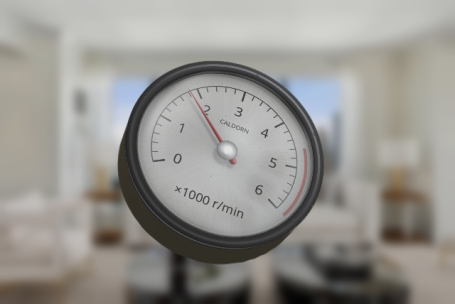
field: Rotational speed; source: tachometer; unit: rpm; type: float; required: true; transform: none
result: 1800 rpm
